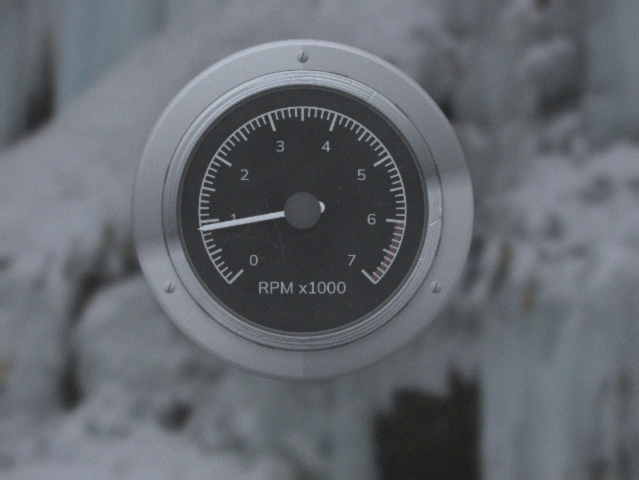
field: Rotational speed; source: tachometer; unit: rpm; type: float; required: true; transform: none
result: 900 rpm
